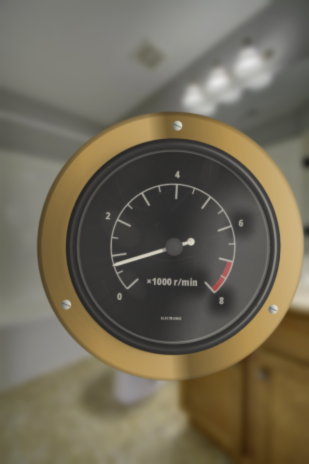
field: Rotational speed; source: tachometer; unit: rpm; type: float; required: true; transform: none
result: 750 rpm
